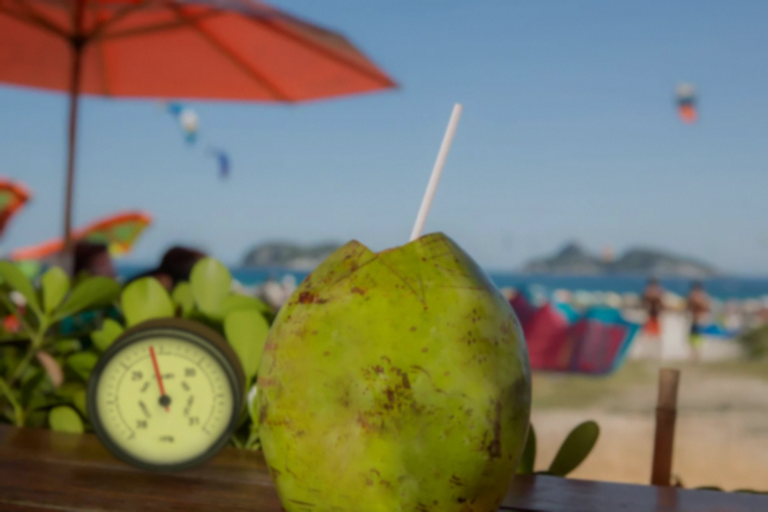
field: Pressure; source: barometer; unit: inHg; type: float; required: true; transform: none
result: 29.4 inHg
